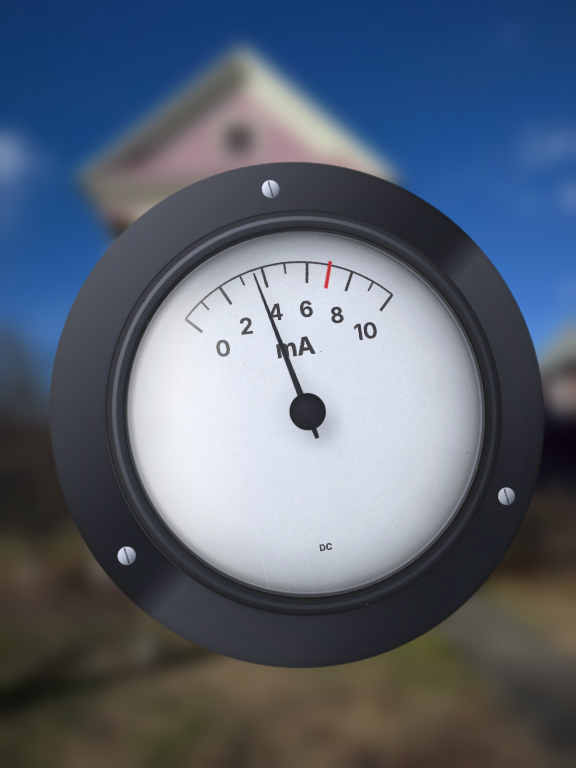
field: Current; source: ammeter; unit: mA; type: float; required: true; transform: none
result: 3.5 mA
